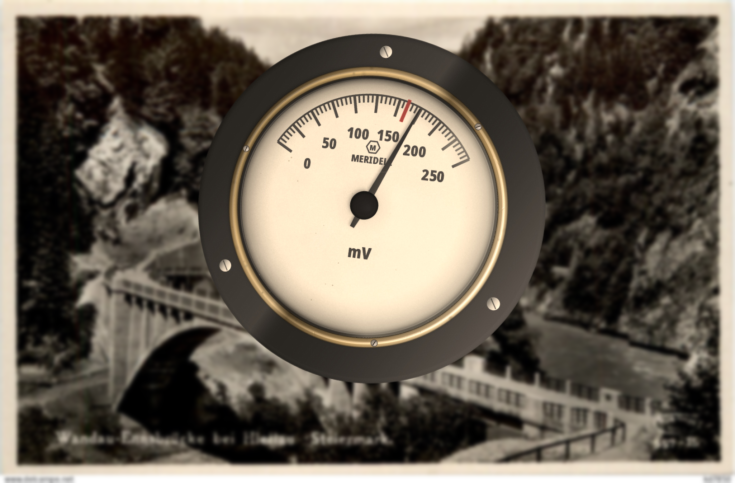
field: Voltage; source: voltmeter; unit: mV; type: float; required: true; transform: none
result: 175 mV
